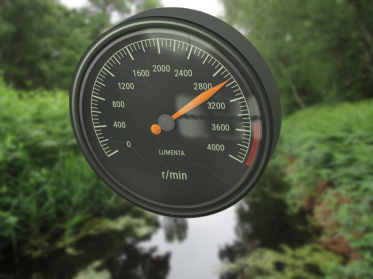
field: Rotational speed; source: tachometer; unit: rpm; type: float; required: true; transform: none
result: 2950 rpm
